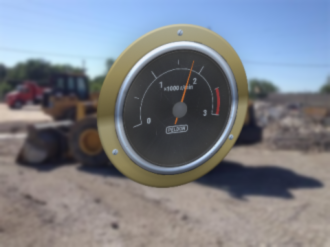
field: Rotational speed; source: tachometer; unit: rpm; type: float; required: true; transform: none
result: 1750 rpm
